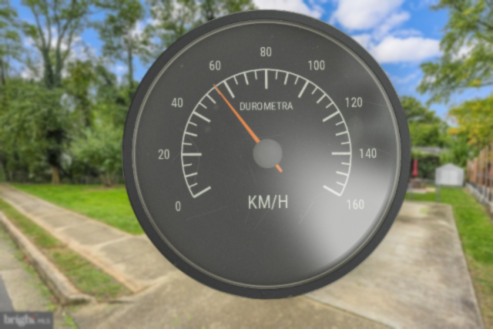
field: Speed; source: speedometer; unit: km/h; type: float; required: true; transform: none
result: 55 km/h
